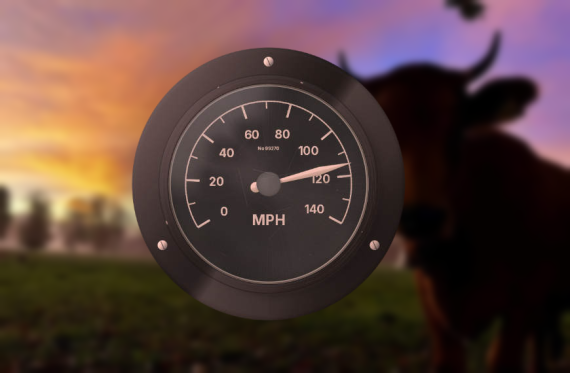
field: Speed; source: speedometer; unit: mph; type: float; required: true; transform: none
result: 115 mph
